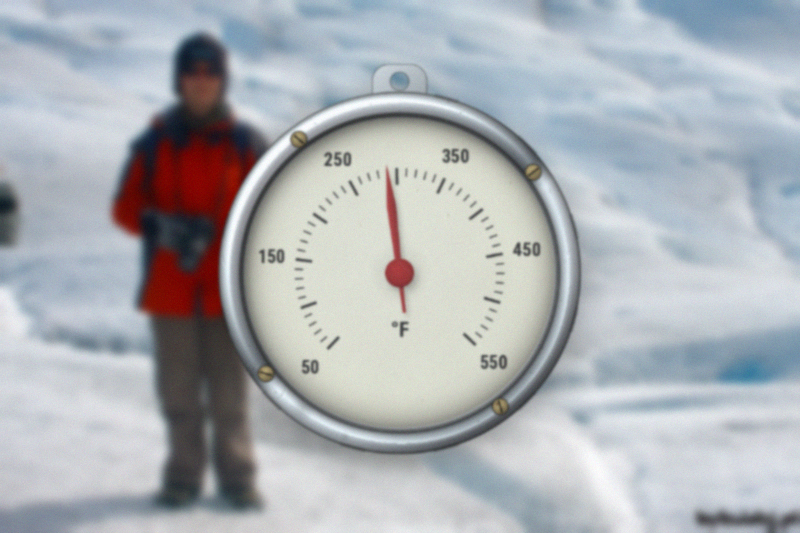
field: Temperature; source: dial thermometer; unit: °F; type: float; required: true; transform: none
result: 290 °F
